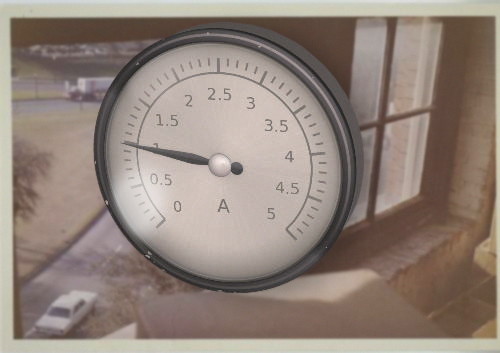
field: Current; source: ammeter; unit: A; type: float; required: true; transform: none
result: 1 A
